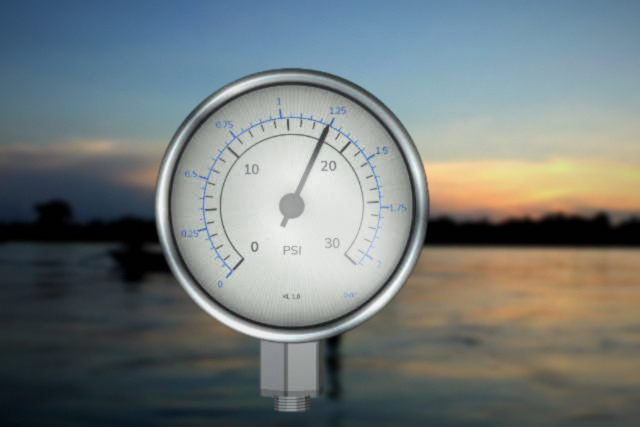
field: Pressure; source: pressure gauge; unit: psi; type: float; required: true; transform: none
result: 18 psi
